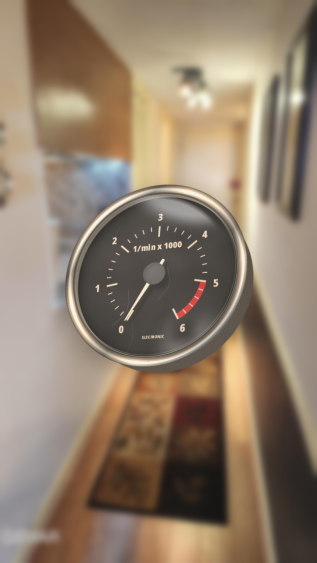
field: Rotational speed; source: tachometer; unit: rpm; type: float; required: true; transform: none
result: 0 rpm
